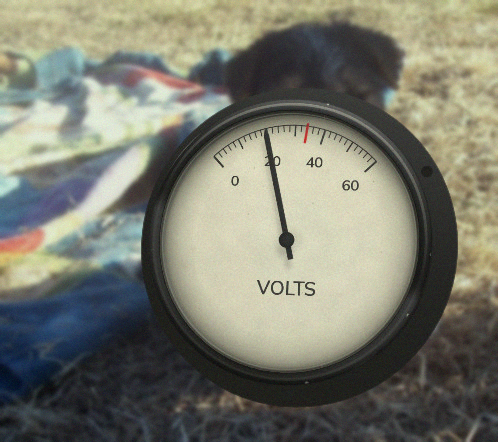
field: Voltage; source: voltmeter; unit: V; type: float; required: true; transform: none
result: 20 V
